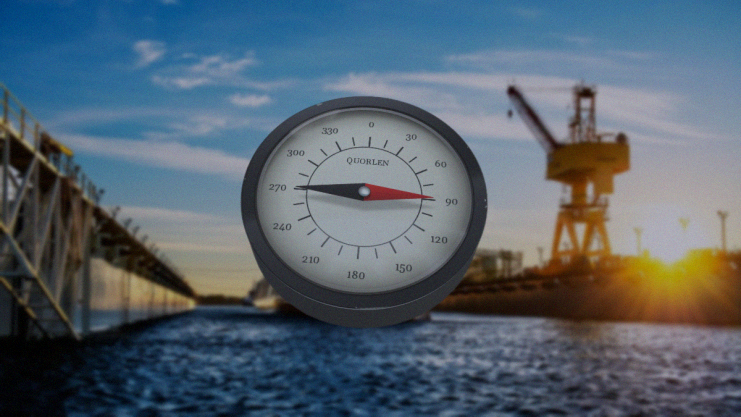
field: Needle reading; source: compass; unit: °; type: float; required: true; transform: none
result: 90 °
